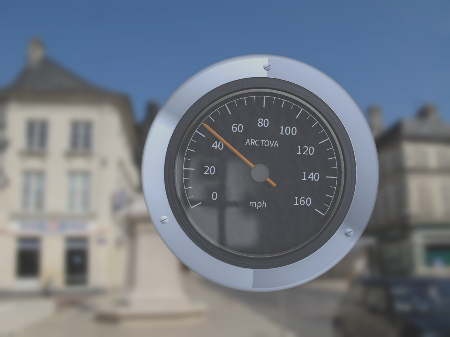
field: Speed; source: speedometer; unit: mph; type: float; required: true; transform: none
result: 45 mph
